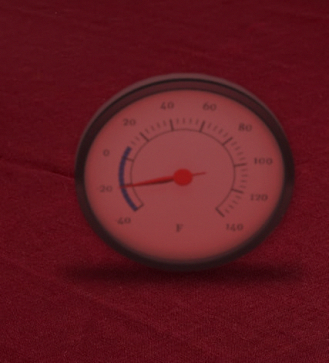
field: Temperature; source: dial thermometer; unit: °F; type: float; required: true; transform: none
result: -20 °F
